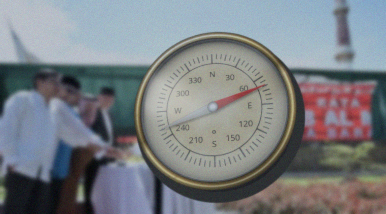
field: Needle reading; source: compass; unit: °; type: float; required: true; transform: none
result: 70 °
